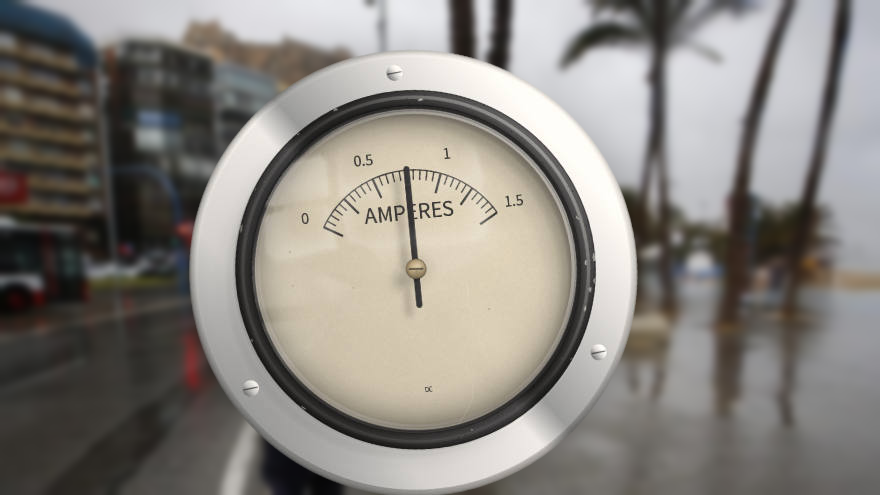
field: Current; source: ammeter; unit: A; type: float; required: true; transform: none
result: 0.75 A
